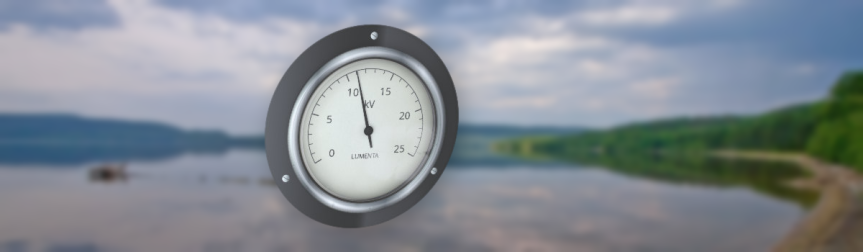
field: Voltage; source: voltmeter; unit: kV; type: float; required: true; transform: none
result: 11 kV
